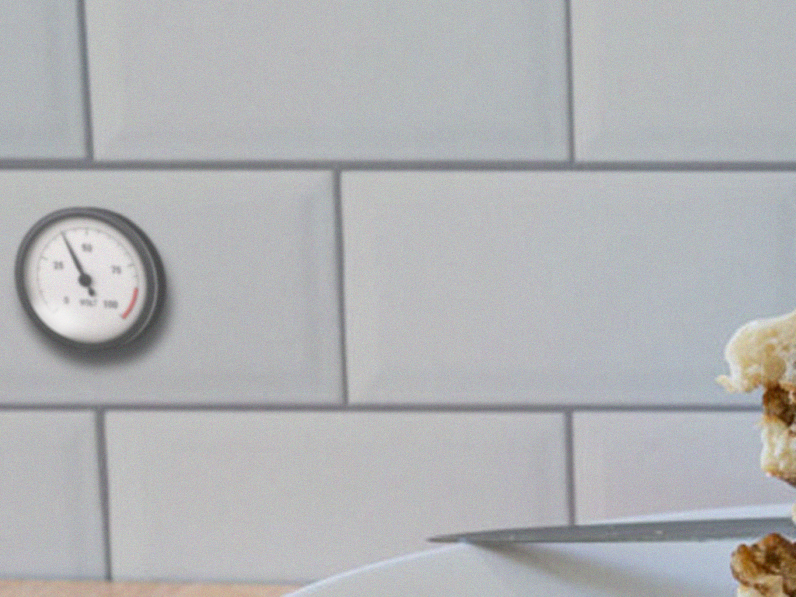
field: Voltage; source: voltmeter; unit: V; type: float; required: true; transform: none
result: 40 V
